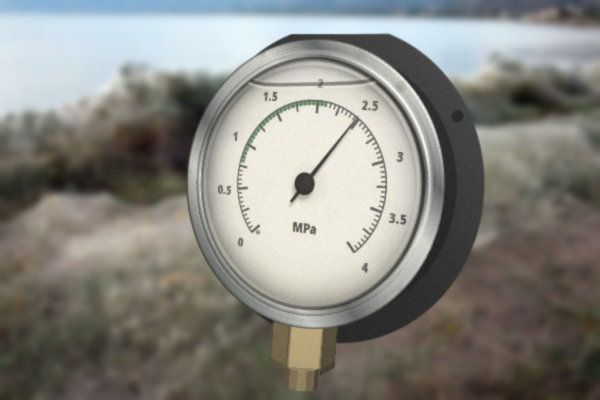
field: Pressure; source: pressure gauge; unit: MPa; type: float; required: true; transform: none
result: 2.5 MPa
